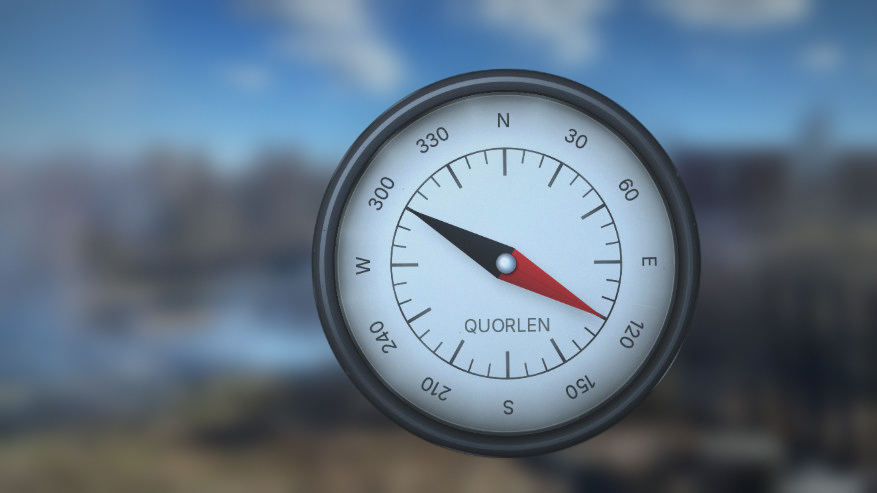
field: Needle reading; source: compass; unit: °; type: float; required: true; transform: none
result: 120 °
